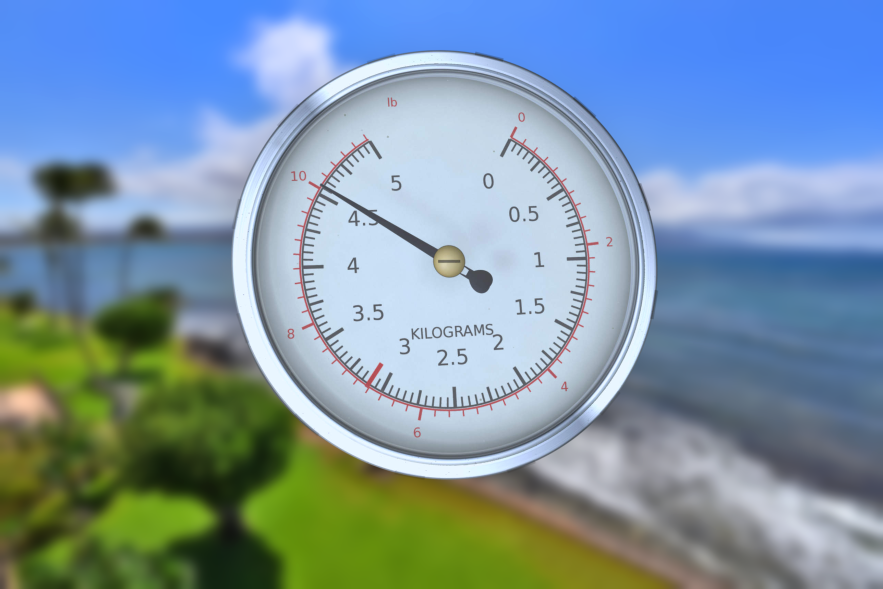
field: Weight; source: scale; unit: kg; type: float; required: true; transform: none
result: 4.55 kg
